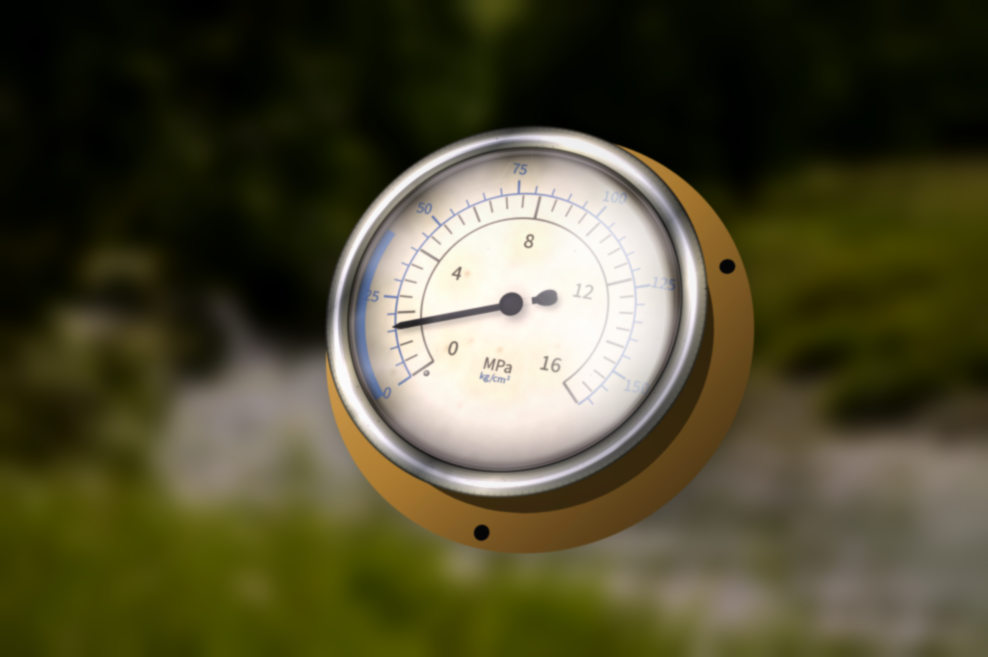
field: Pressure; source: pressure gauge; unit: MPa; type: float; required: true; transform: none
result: 1.5 MPa
